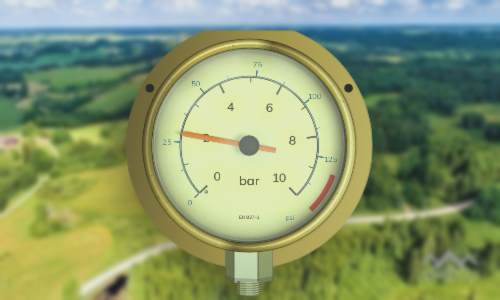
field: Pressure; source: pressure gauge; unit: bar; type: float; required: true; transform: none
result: 2 bar
